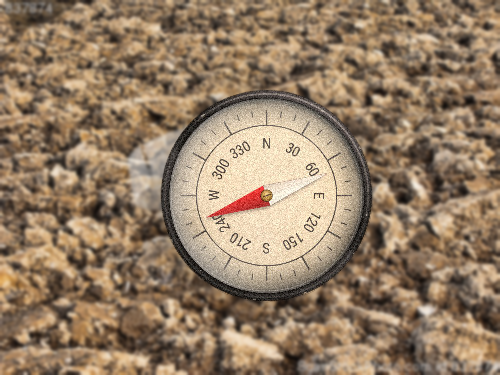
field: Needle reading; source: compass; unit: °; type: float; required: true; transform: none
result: 250 °
